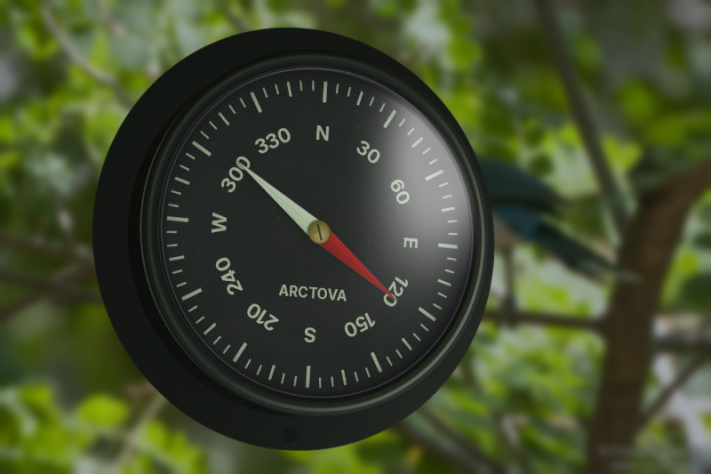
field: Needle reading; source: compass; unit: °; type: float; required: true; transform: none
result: 125 °
